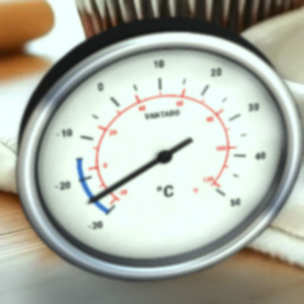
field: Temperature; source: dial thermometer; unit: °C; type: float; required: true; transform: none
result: -25 °C
